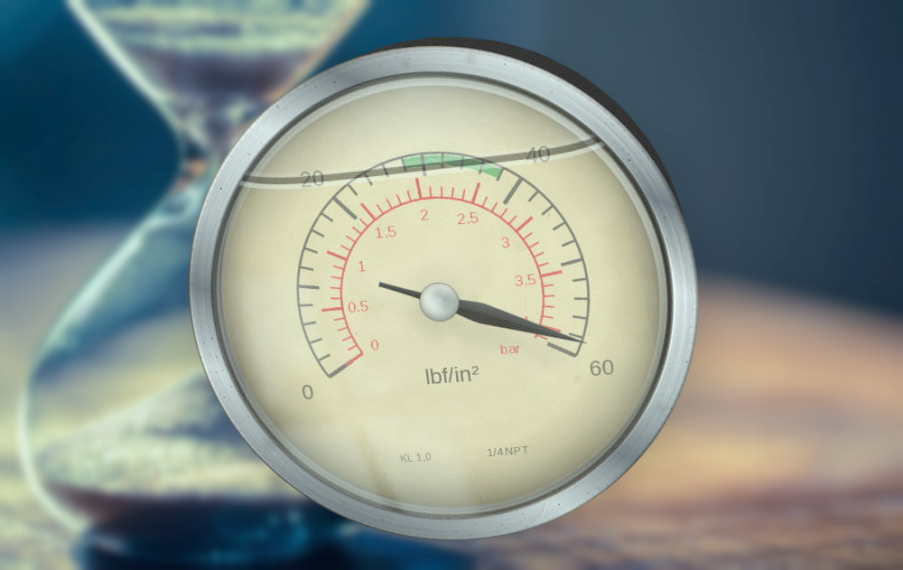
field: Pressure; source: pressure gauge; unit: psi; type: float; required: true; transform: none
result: 58 psi
